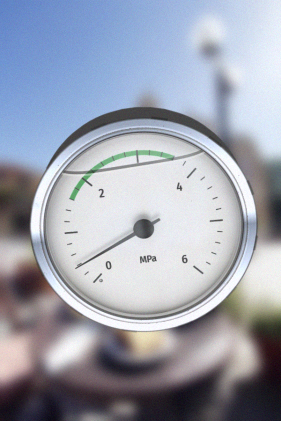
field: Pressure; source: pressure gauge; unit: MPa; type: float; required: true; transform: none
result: 0.4 MPa
